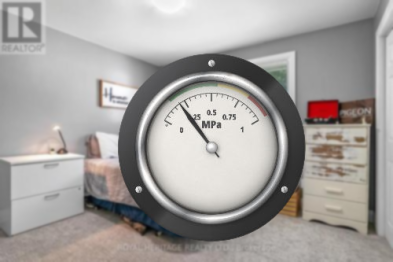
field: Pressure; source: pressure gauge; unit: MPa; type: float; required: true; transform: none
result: 0.2 MPa
